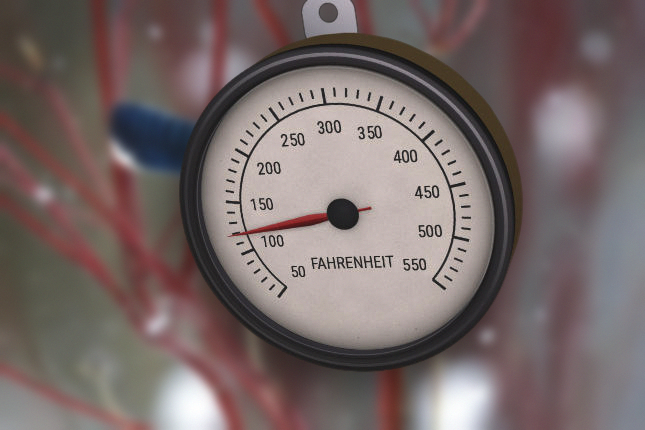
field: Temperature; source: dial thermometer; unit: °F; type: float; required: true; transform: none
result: 120 °F
